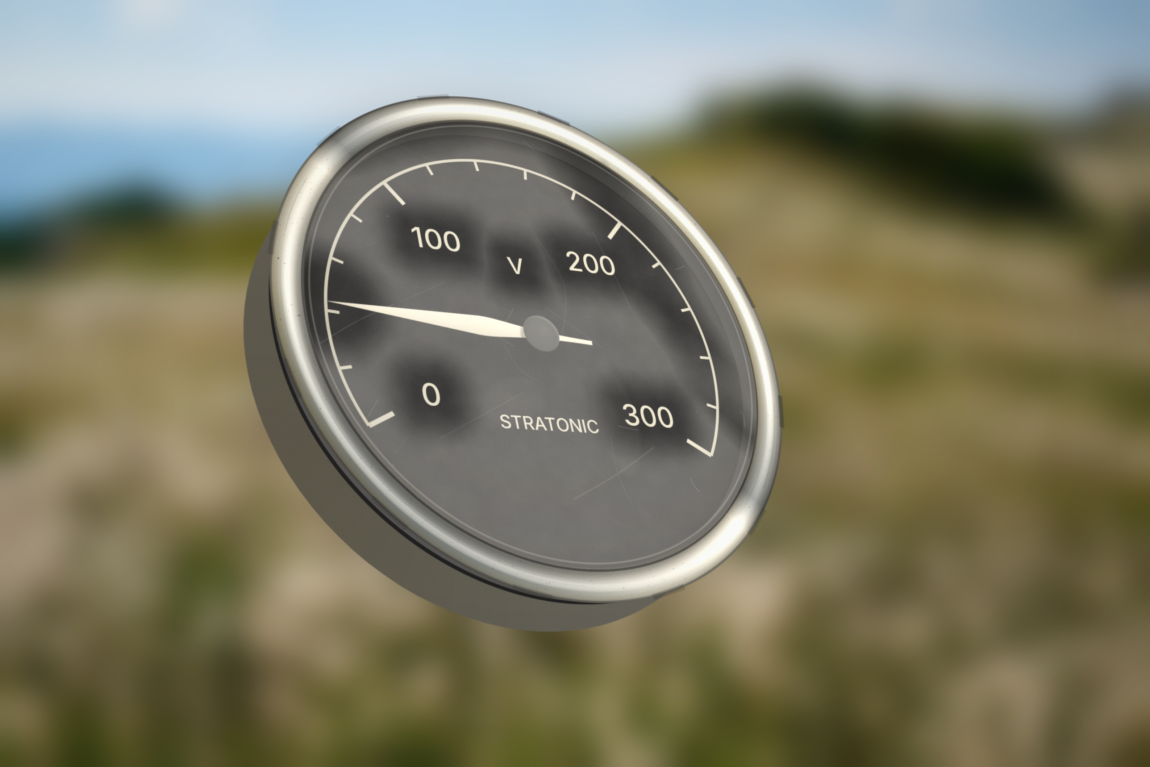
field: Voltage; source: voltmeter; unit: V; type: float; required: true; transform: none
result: 40 V
